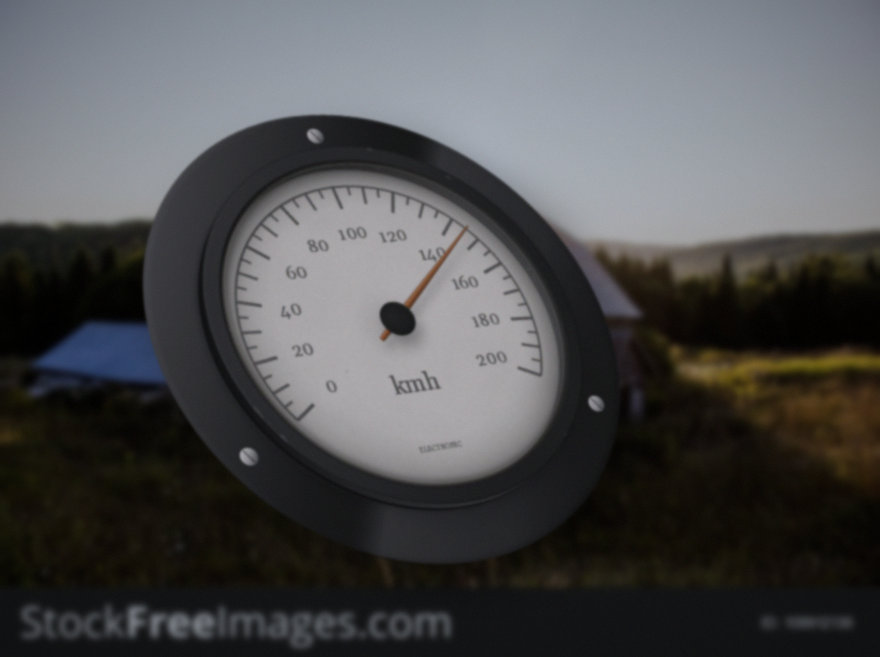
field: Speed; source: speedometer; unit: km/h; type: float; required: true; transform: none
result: 145 km/h
